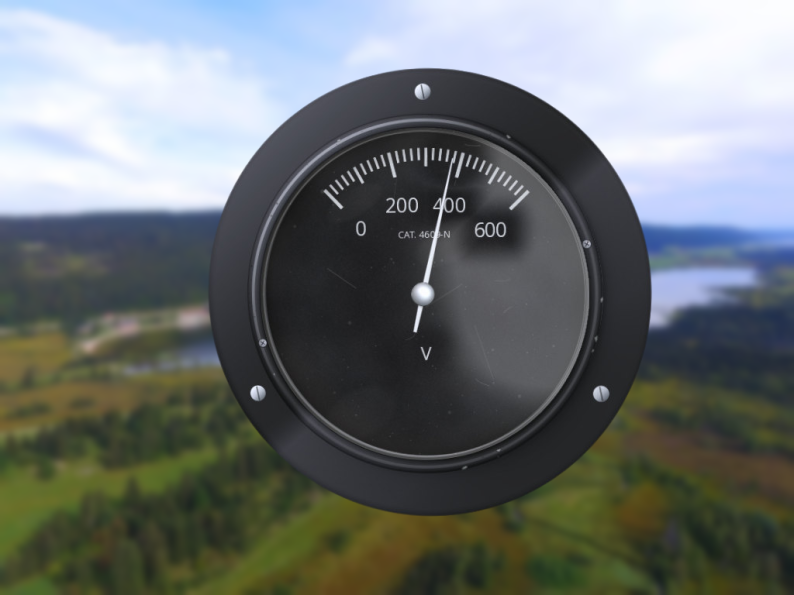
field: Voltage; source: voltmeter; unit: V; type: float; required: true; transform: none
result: 380 V
